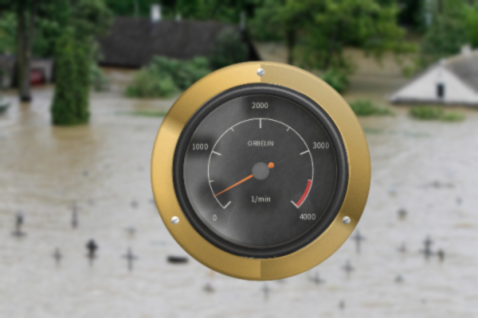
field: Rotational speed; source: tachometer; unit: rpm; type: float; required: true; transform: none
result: 250 rpm
